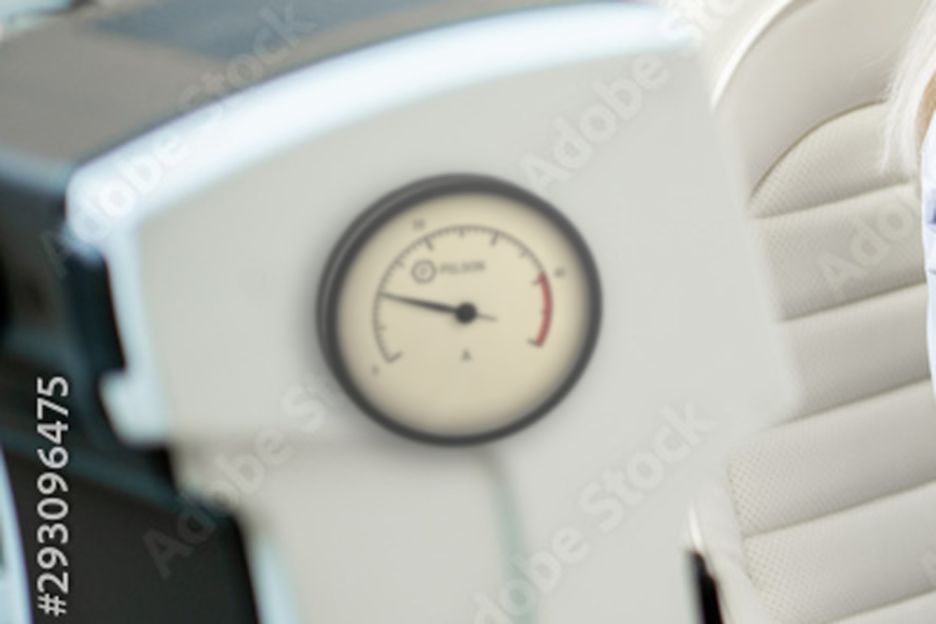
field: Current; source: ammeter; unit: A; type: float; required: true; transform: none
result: 10 A
